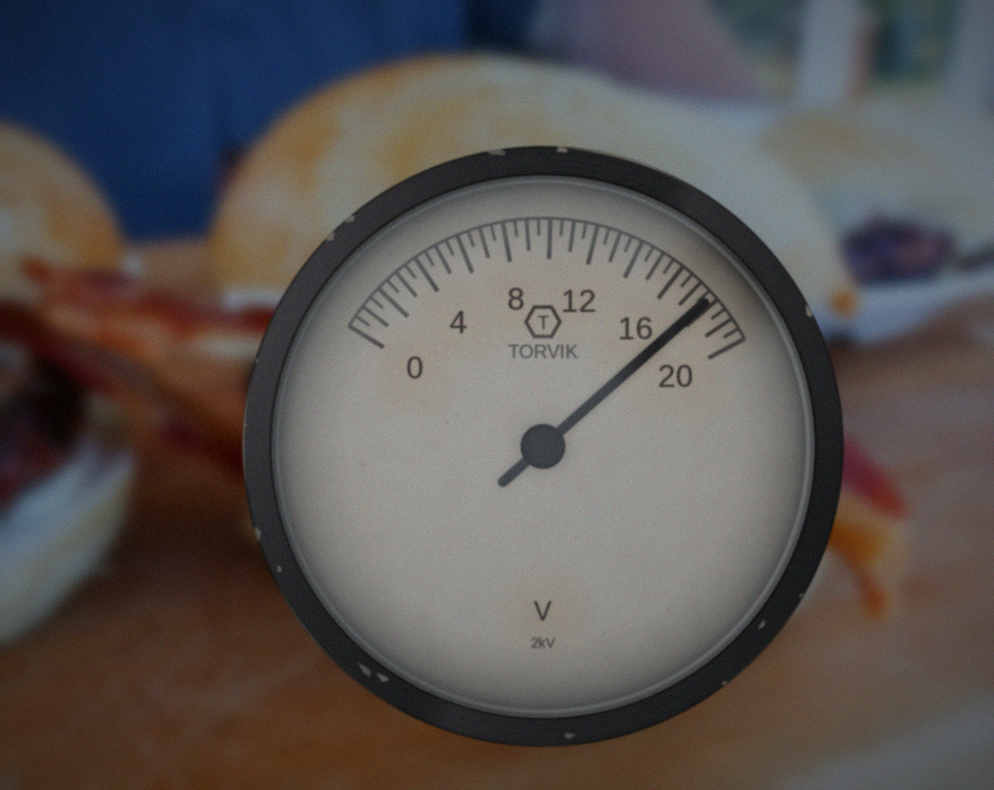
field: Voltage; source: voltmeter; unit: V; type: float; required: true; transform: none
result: 17.75 V
